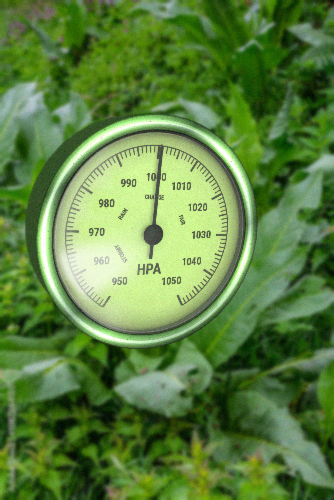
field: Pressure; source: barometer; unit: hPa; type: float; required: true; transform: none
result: 1000 hPa
